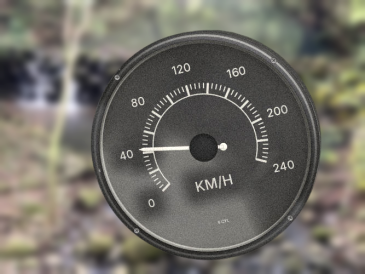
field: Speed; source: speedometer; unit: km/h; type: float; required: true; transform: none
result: 44 km/h
